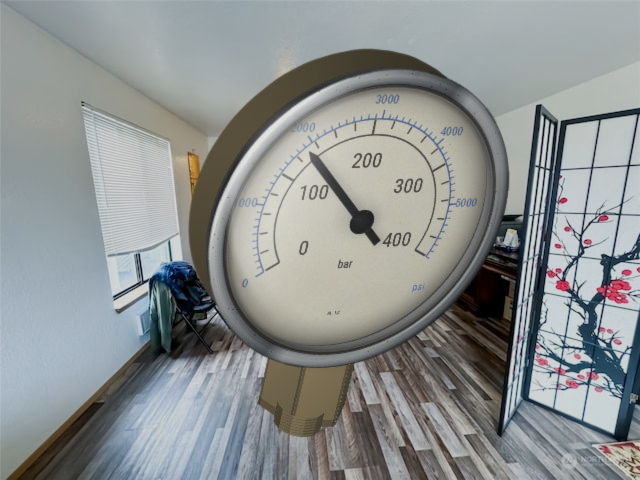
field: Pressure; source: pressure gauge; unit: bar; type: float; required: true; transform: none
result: 130 bar
